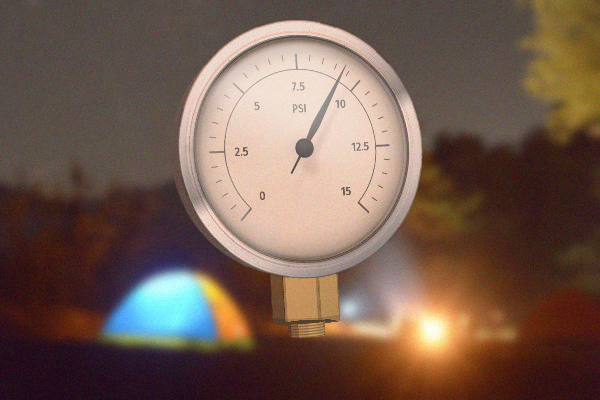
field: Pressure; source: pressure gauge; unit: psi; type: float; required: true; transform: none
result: 9.25 psi
